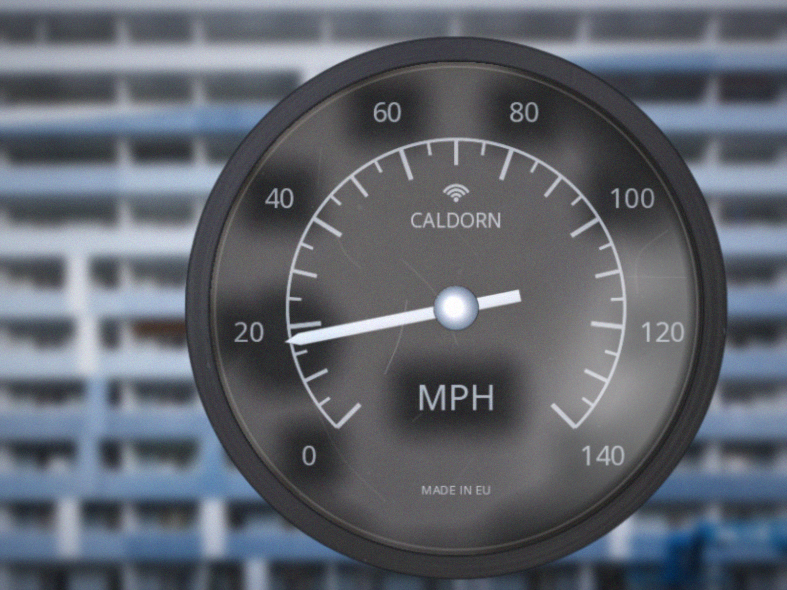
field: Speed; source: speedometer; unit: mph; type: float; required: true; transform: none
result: 17.5 mph
